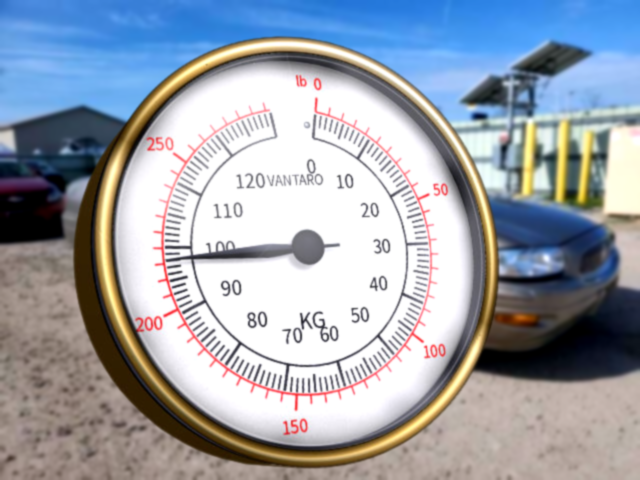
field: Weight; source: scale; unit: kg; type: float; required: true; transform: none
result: 98 kg
